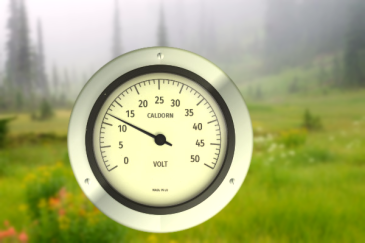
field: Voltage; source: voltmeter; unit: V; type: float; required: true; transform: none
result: 12 V
